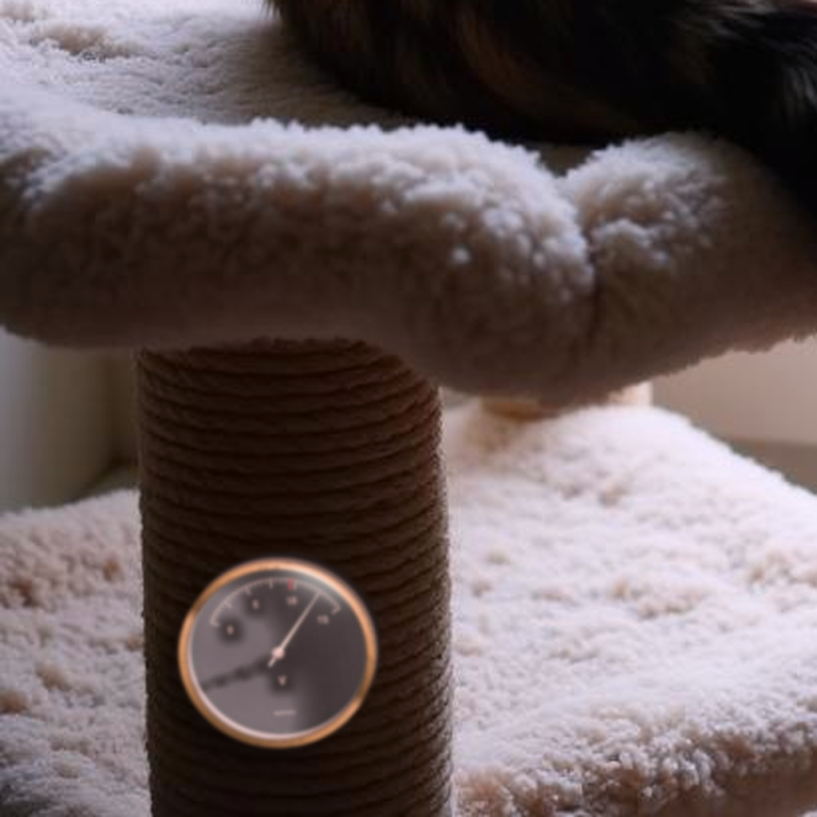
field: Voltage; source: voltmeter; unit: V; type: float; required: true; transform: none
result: 12.5 V
